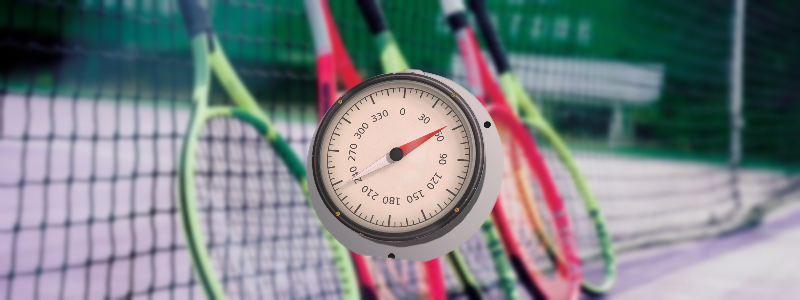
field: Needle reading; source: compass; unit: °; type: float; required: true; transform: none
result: 55 °
